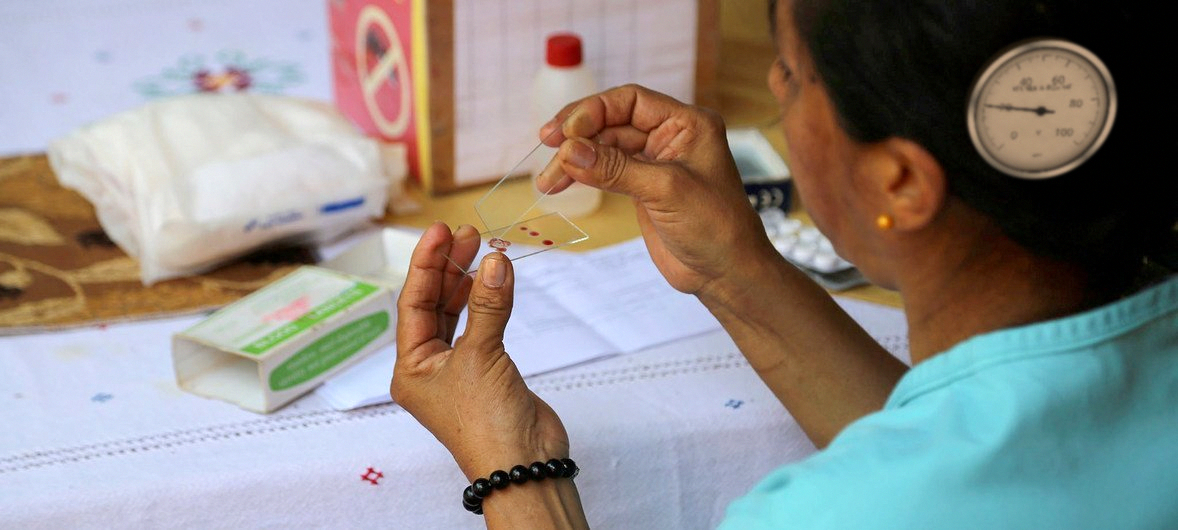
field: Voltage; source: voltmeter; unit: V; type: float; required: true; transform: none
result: 20 V
